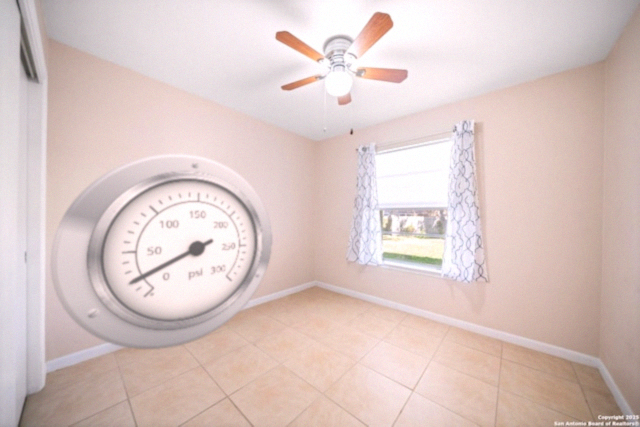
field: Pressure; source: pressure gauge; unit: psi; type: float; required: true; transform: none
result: 20 psi
